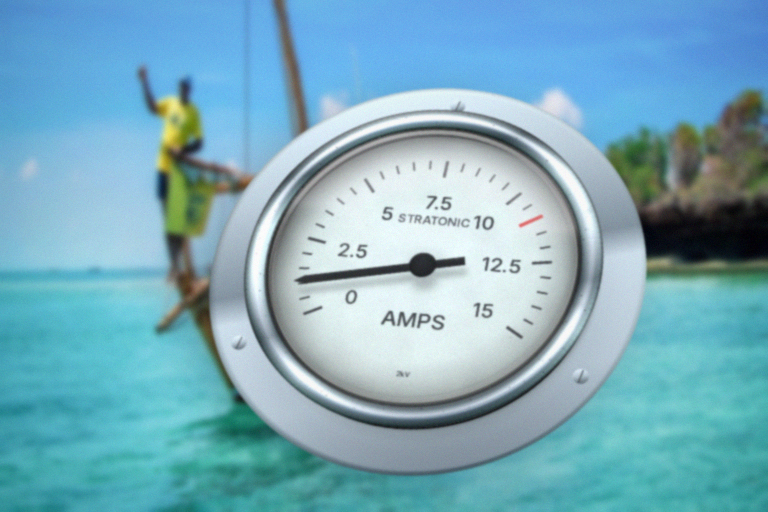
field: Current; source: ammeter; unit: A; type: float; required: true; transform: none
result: 1 A
